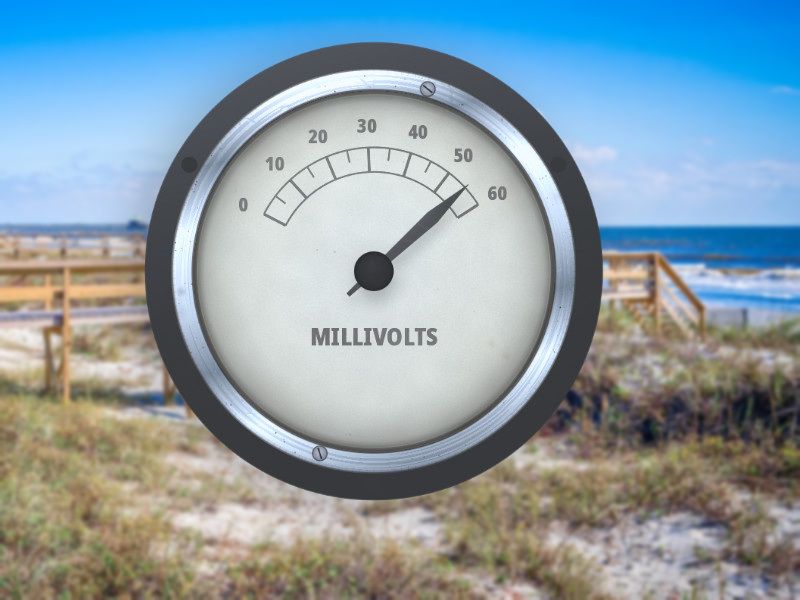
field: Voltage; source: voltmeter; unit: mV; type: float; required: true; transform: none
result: 55 mV
